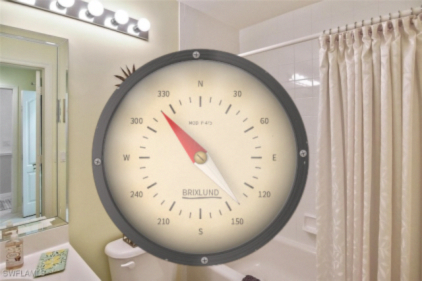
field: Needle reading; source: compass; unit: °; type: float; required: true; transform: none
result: 320 °
